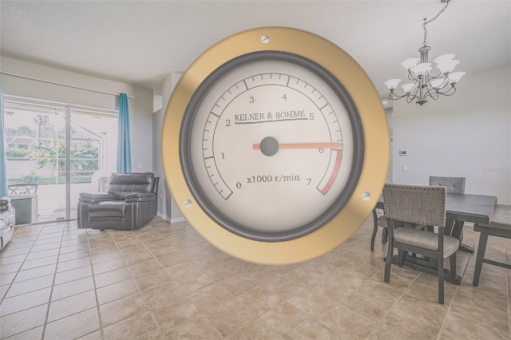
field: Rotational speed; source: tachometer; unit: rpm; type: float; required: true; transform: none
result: 5900 rpm
